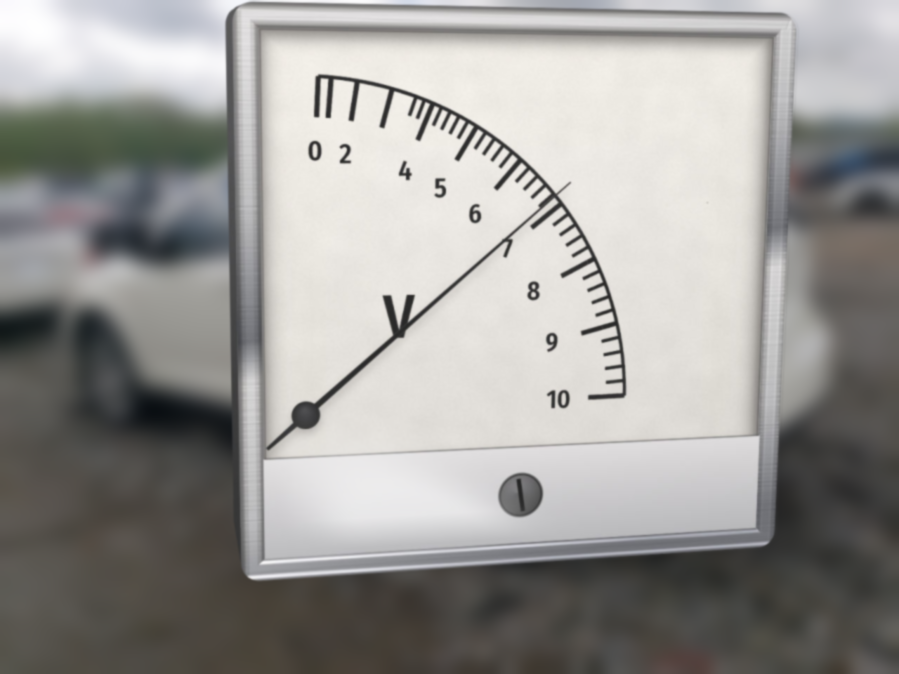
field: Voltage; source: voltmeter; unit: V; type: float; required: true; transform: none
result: 6.8 V
